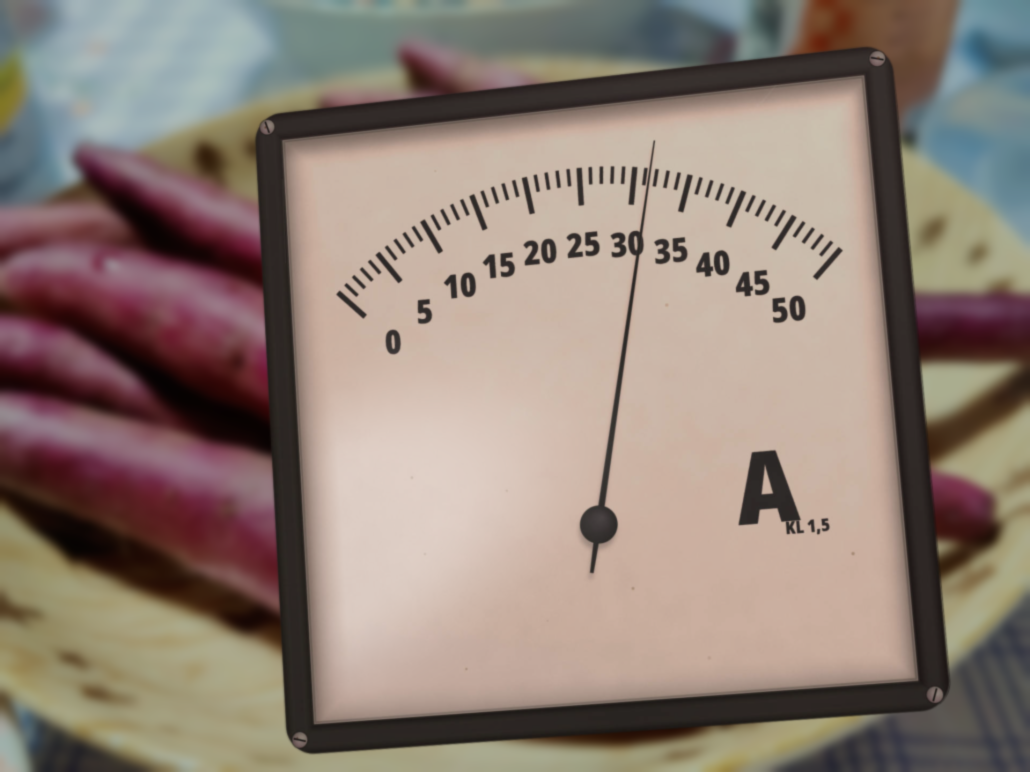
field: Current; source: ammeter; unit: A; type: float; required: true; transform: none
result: 31.5 A
